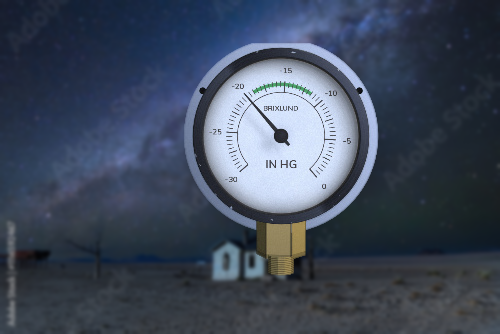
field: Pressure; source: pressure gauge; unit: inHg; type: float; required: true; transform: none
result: -20 inHg
